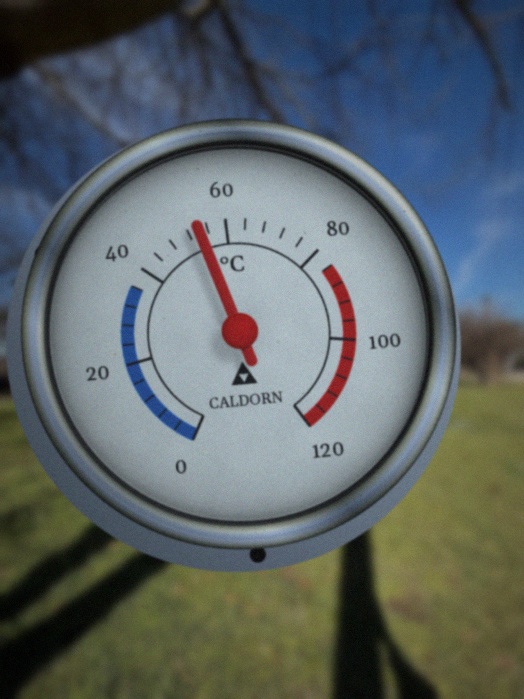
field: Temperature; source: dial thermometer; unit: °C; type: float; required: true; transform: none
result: 54 °C
